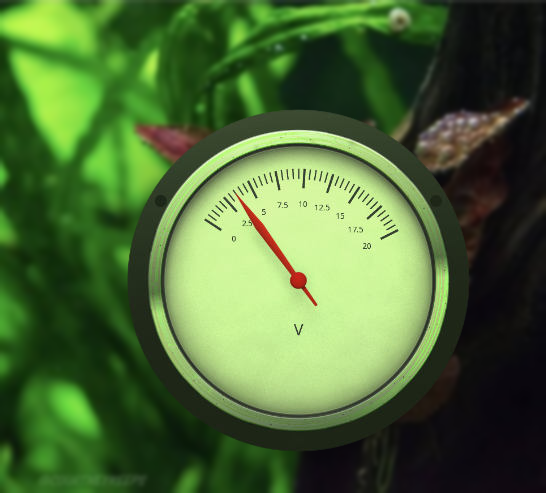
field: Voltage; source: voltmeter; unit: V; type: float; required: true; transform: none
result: 3.5 V
